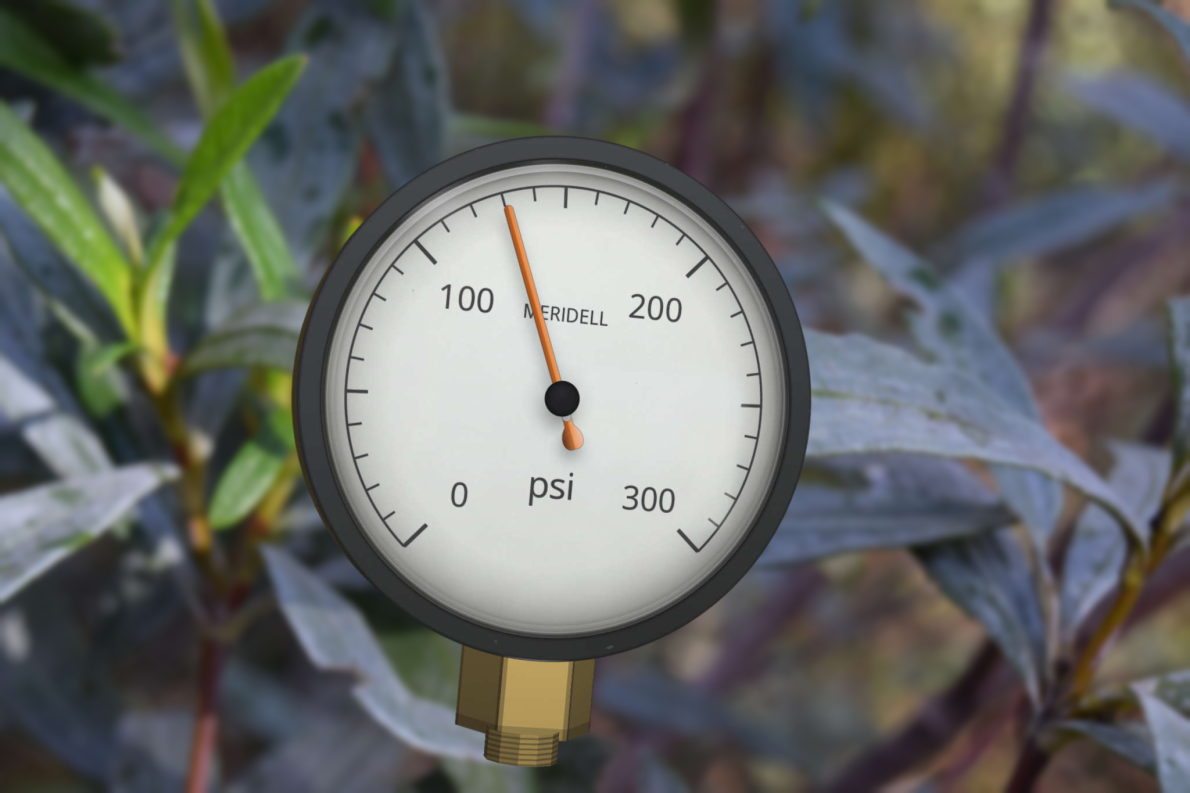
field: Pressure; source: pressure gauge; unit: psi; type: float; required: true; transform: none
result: 130 psi
